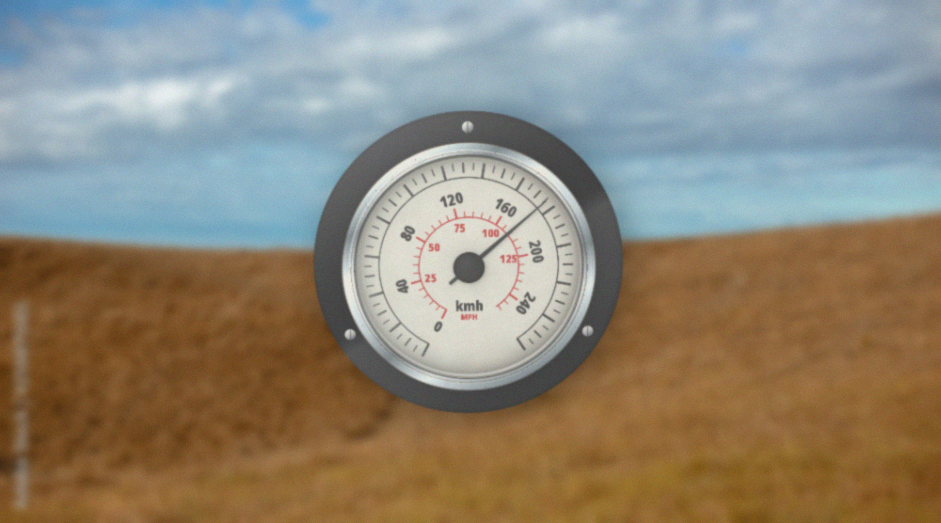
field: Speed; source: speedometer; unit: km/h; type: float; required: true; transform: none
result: 175 km/h
